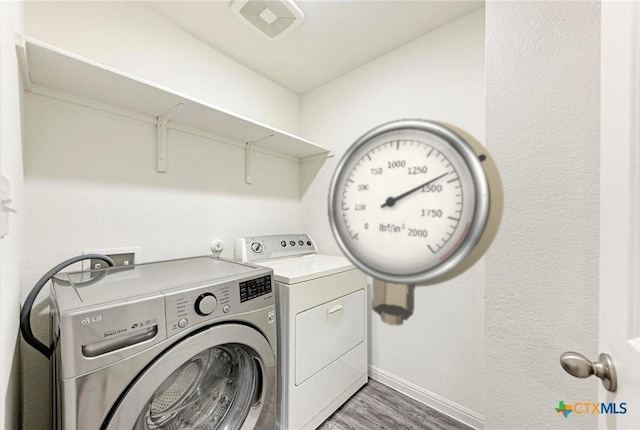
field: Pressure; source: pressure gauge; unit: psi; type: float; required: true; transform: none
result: 1450 psi
